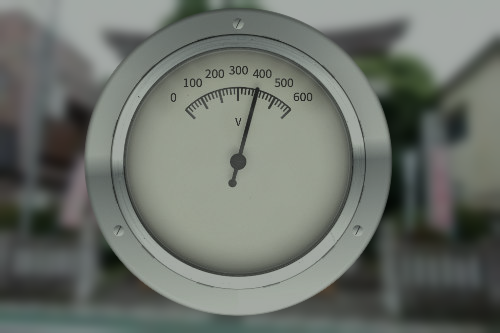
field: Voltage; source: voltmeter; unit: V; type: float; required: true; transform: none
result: 400 V
